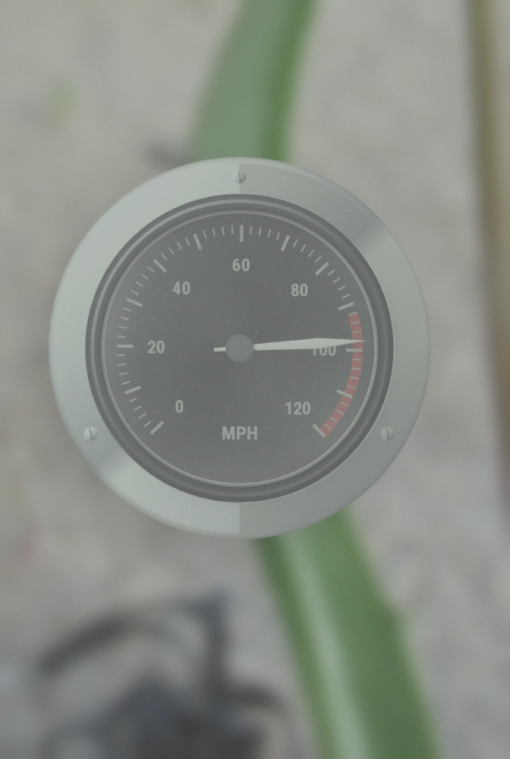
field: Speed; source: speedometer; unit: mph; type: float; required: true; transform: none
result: 98 mph
